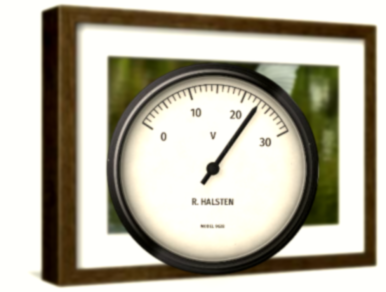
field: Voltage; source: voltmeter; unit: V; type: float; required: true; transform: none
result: 23 V
